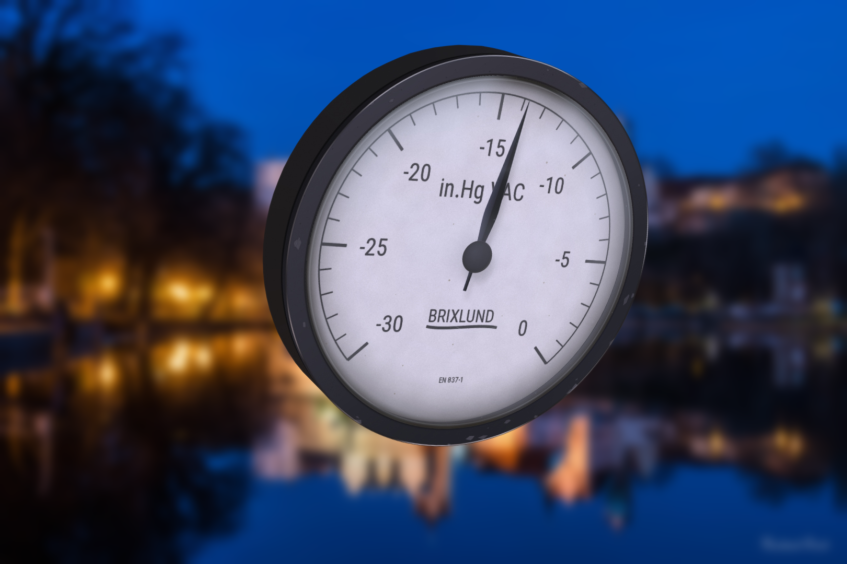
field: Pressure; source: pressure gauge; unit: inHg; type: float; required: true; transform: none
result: -14 inHg
